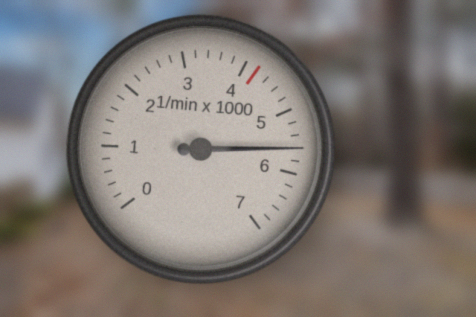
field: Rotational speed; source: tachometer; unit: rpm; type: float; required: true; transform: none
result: 5600 rpm
